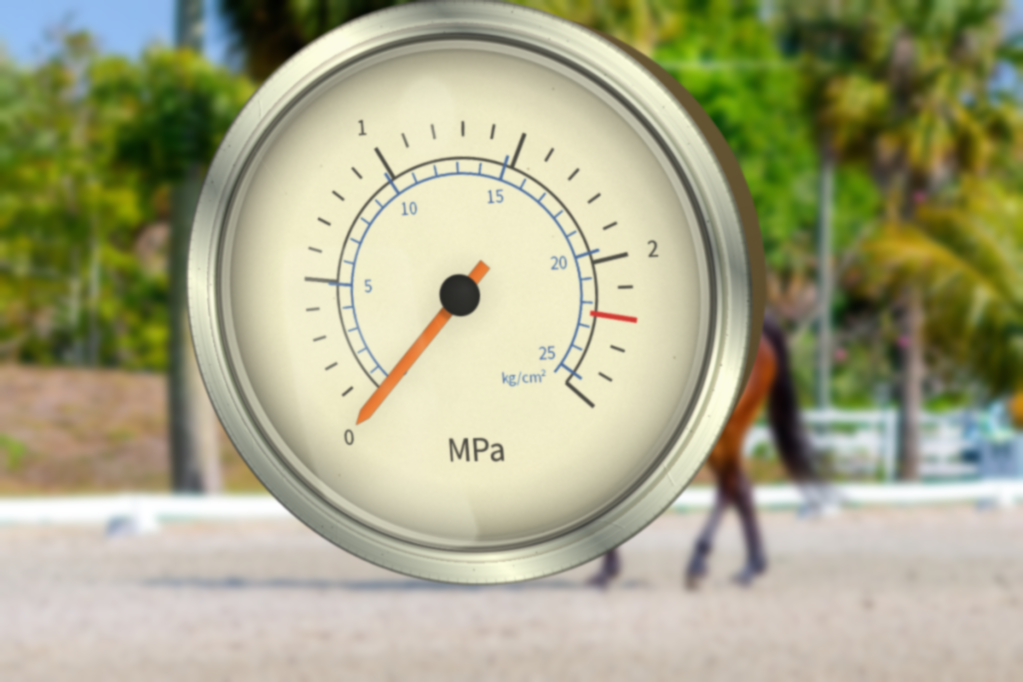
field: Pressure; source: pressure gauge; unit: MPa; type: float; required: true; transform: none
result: 0 MPa
